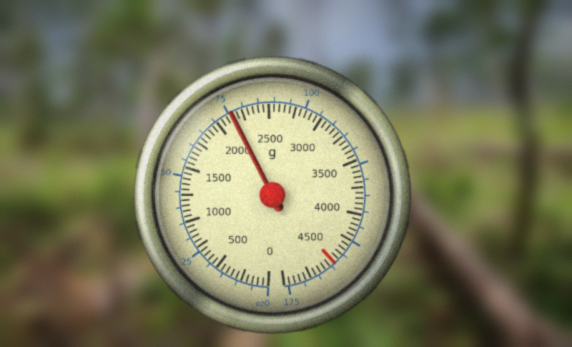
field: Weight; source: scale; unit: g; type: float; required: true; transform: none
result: 2150 g
